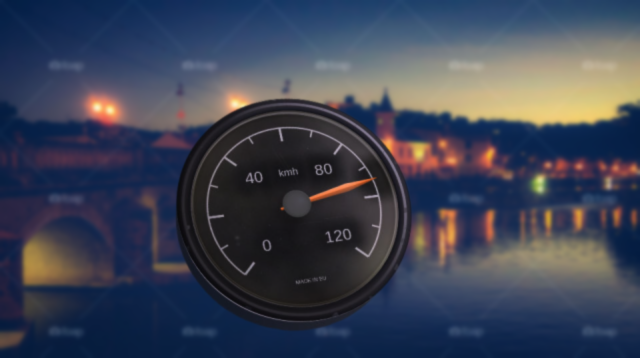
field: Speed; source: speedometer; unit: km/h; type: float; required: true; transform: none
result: 95 km/h
